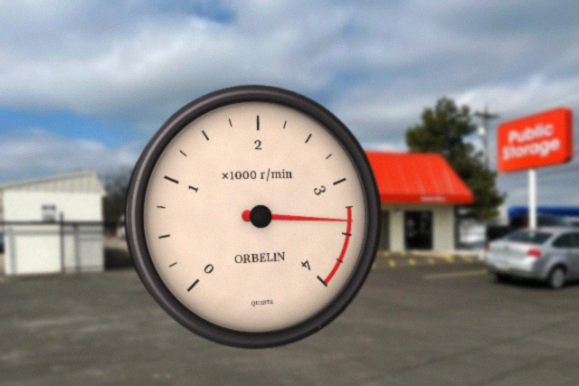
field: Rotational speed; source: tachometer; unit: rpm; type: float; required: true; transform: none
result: 3375 rpm
